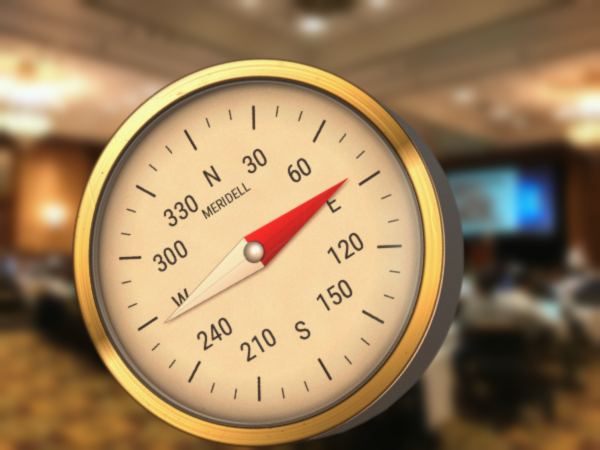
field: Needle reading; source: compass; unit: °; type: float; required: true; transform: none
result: 85 °
